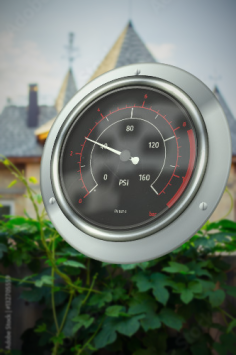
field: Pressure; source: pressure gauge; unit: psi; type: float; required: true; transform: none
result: 40 psi
